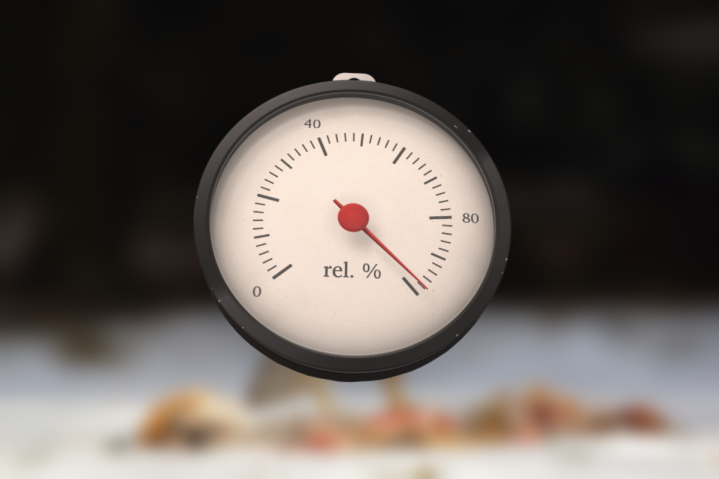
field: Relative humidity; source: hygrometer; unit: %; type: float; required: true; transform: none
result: 98 %
